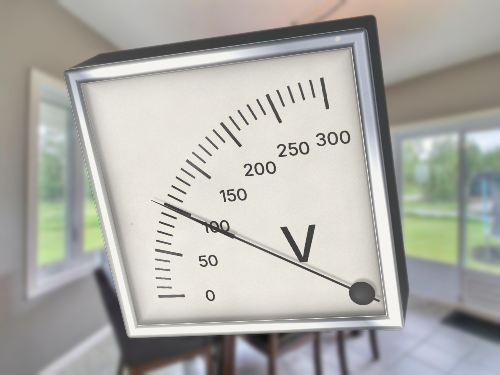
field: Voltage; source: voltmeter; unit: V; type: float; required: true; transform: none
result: 100 V
